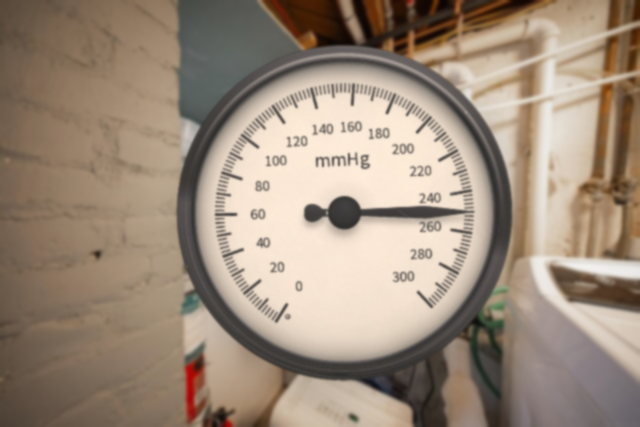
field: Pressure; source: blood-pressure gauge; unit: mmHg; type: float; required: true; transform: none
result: 250 mmHg
